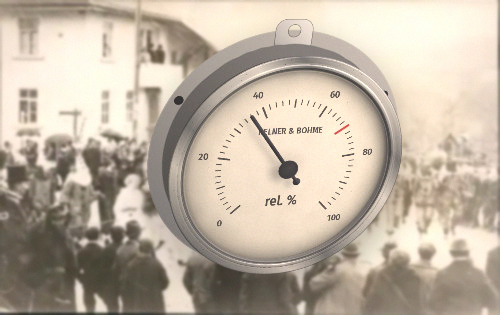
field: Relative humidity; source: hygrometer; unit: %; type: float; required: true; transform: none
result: 36 %
